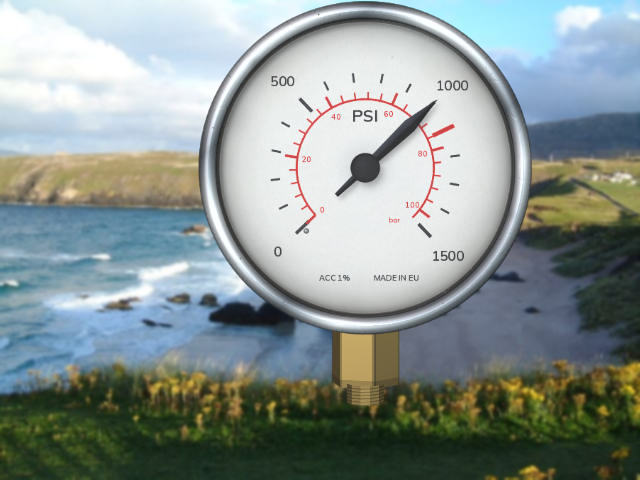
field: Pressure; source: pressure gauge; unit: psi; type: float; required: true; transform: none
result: 1000 psi
